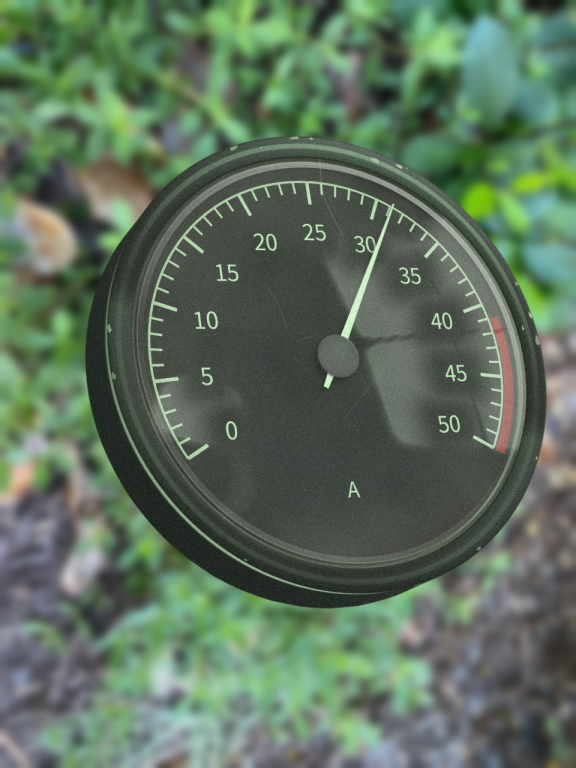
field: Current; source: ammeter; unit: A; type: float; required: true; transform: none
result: 31 A
